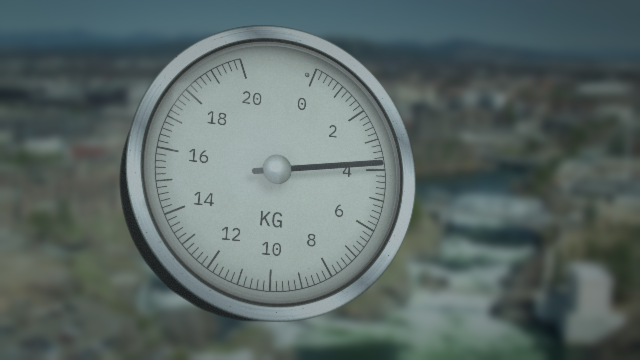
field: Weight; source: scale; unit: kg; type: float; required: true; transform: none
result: 3.8 kg
